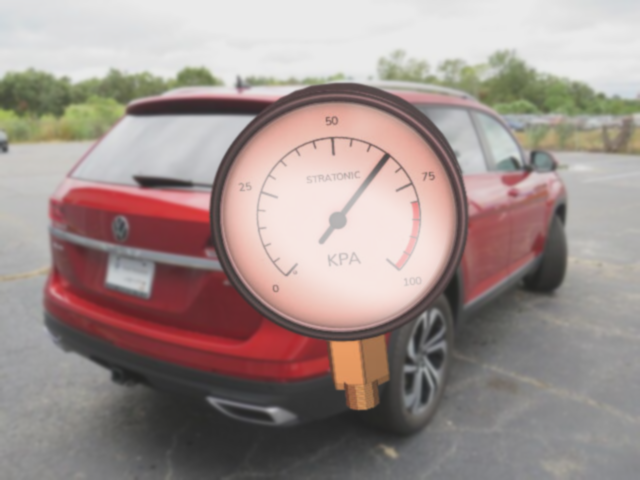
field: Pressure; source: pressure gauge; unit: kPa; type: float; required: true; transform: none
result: 65 kPa
